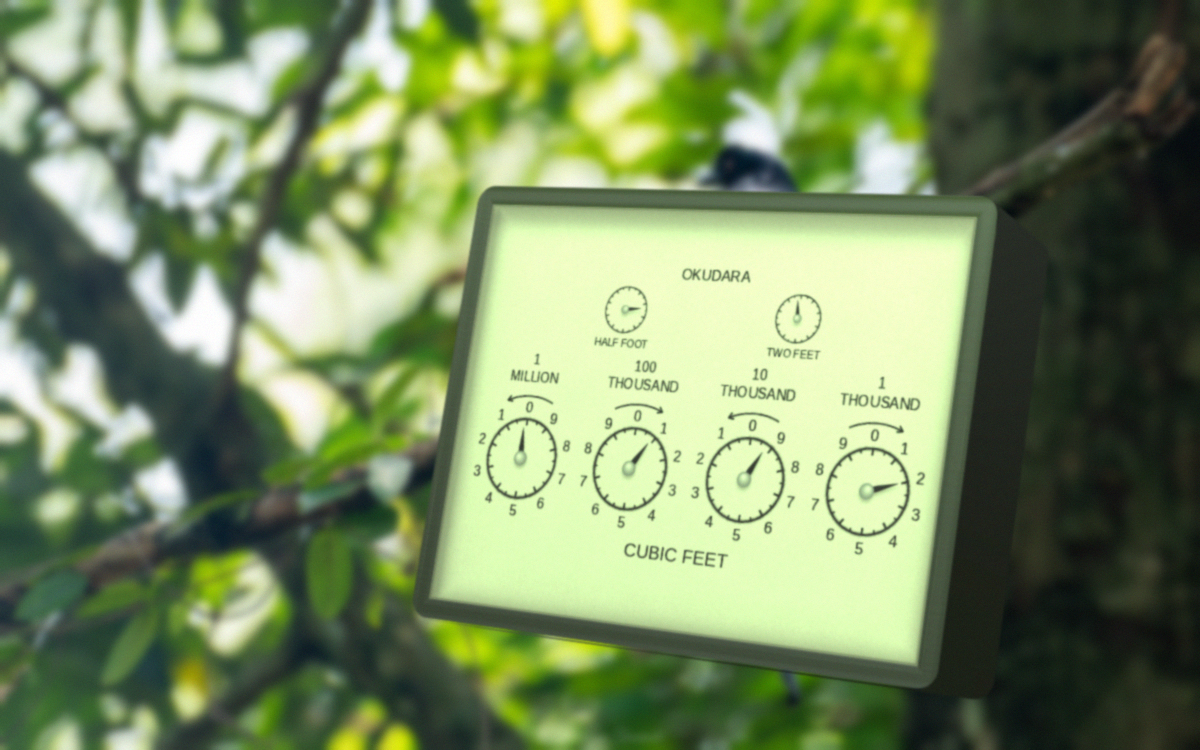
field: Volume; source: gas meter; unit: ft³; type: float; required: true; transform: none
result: 9200 ft³
